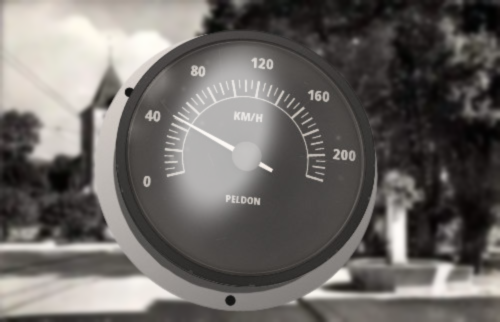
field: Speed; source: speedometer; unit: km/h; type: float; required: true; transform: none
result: 45 km/h
